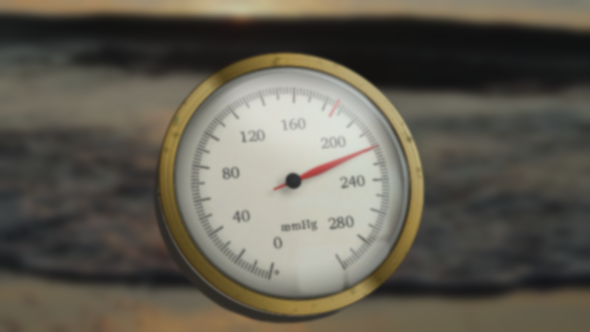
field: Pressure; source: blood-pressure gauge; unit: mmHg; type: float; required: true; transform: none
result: 220 mmHg
